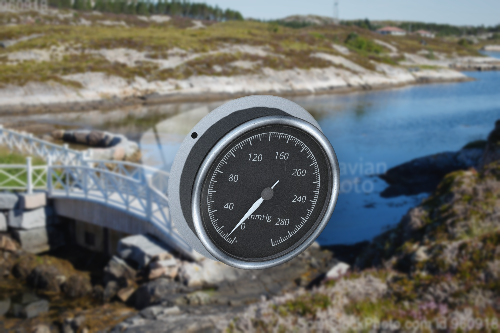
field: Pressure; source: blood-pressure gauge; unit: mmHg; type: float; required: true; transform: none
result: 10 mmHg
